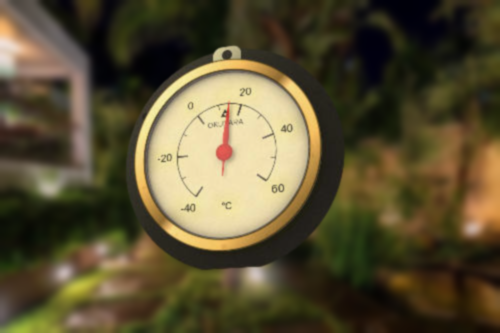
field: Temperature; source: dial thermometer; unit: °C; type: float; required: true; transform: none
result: 15 °C
